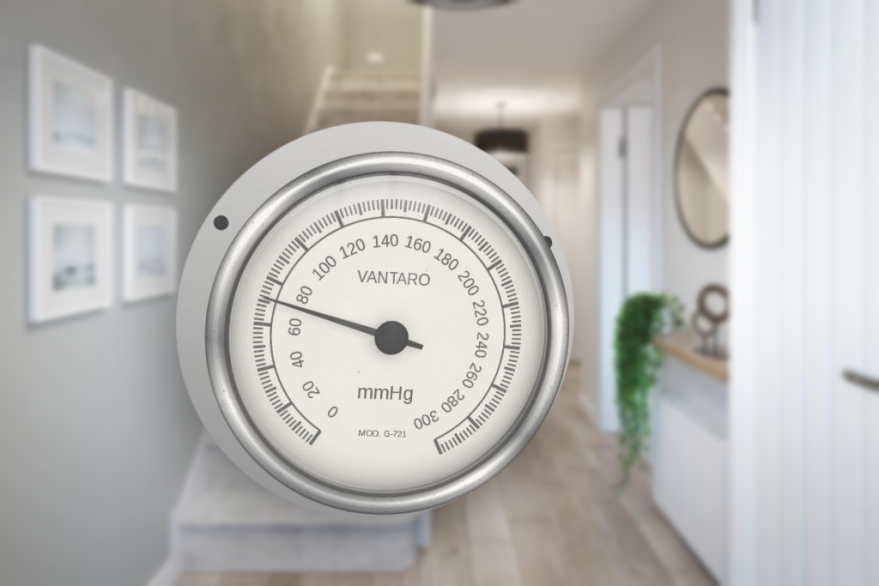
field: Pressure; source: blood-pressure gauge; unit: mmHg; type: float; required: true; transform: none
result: 72 mmHg
